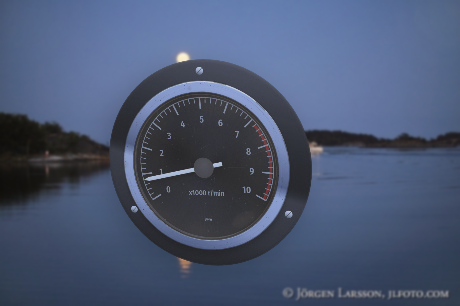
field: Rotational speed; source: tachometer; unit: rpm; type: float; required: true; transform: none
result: 800 rpm
